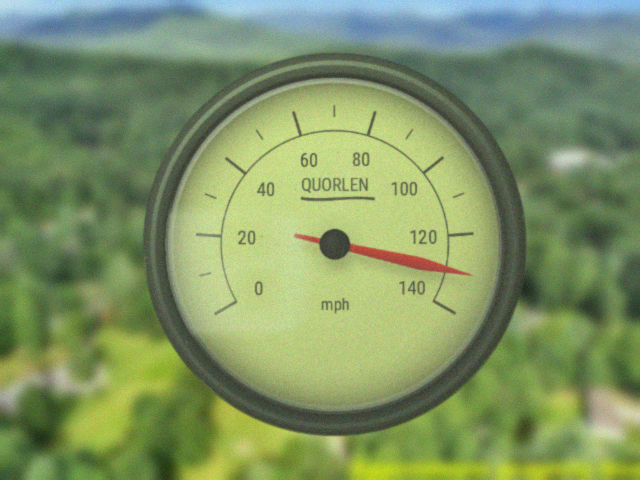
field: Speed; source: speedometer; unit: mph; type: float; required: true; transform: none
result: 130 mph
